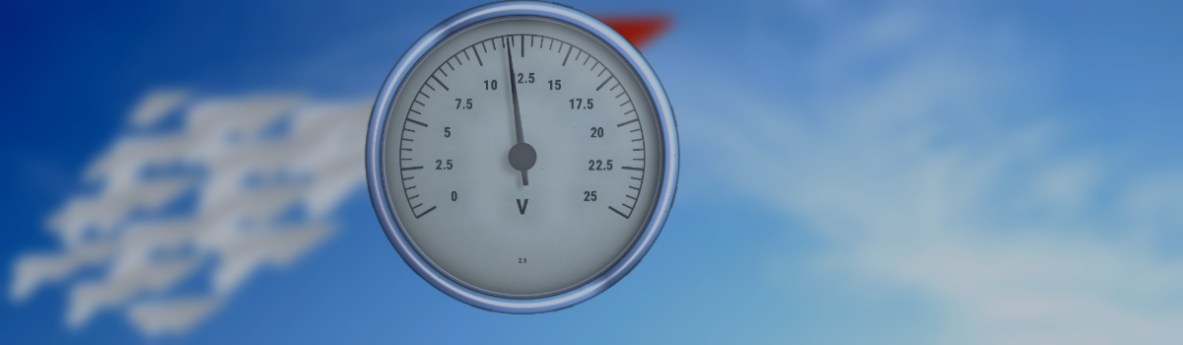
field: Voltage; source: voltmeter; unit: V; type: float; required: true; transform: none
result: 11.75 V
